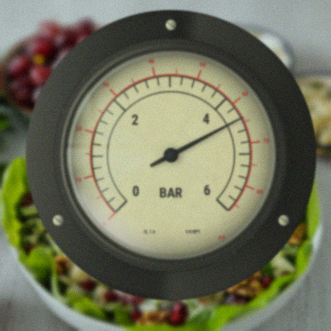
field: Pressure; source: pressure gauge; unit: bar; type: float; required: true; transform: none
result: 4.4 bar
